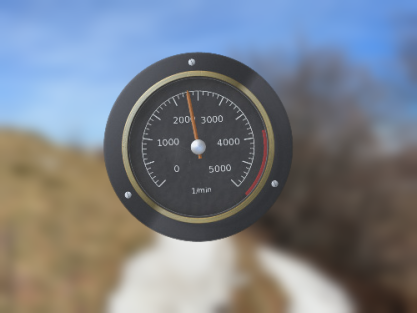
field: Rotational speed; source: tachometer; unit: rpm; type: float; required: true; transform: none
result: 2300 rpm
